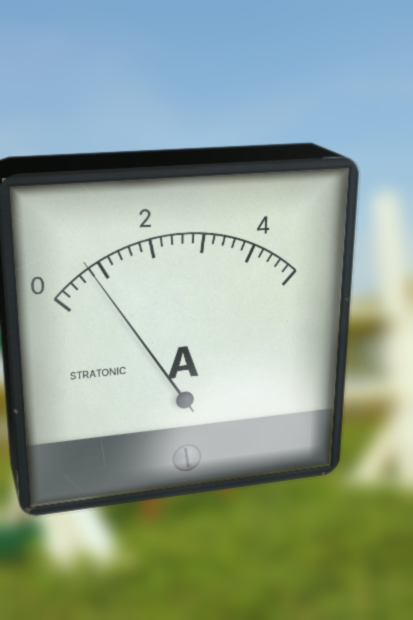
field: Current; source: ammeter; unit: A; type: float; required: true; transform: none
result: 0.8 A
